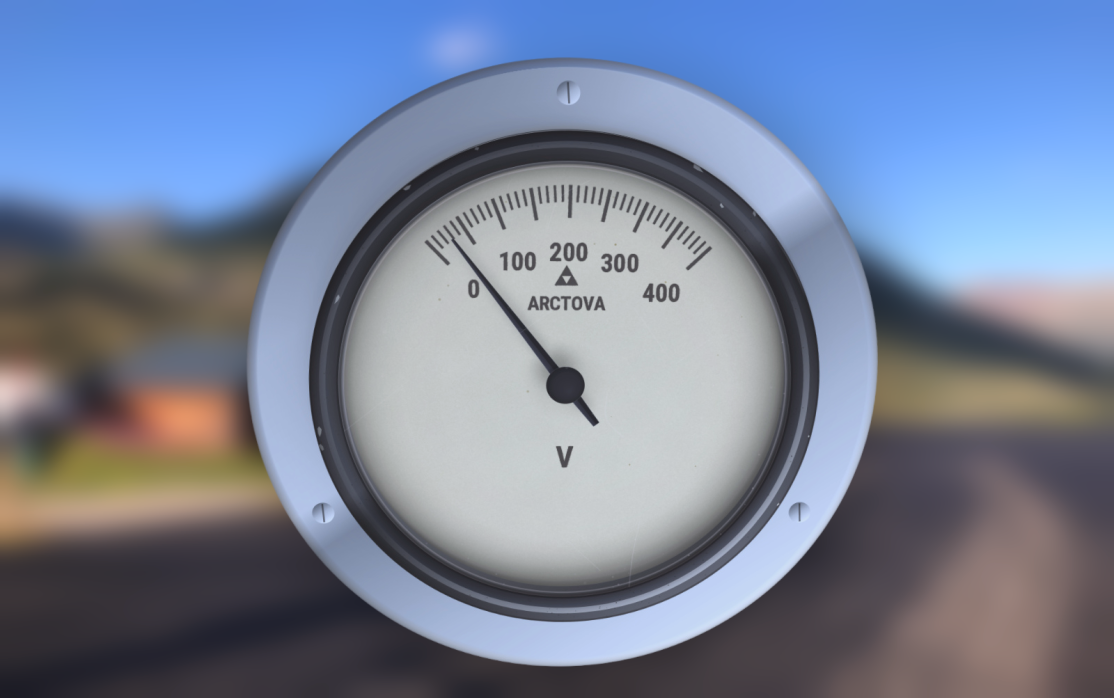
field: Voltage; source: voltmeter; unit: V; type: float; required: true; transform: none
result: 30 V
